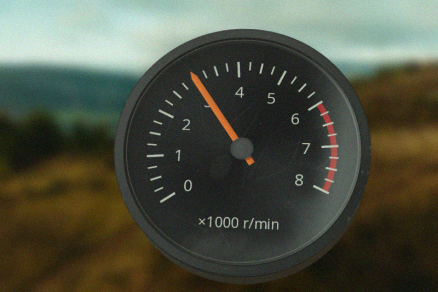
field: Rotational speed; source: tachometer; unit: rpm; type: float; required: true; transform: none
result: 3000 rpm
